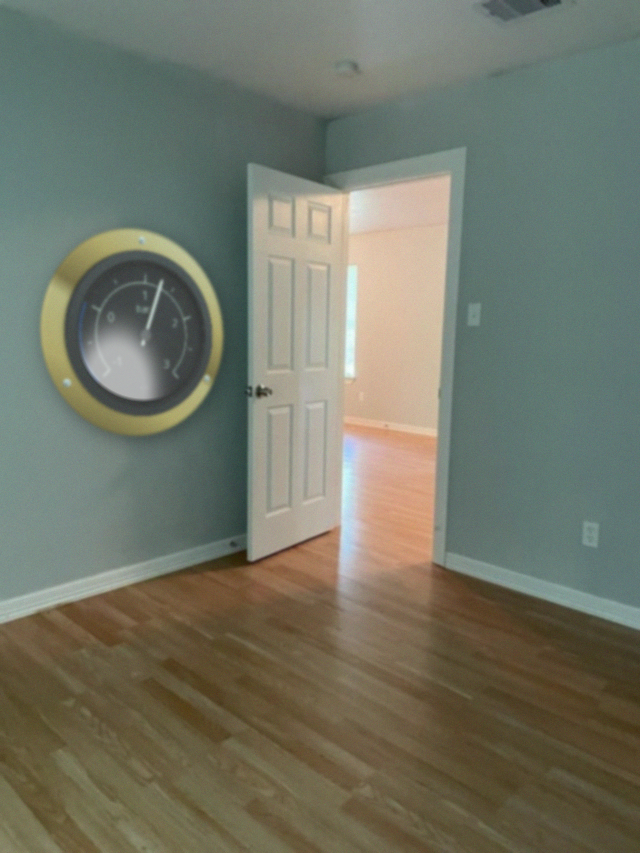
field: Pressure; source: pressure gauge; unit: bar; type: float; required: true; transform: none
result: 1.25 bar
